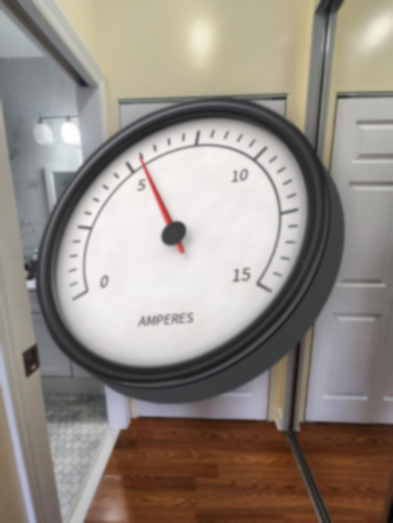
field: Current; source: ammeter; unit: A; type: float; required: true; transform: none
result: 5.5 A
